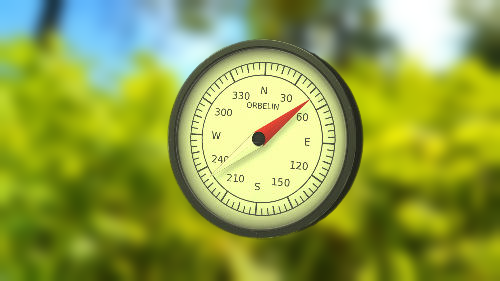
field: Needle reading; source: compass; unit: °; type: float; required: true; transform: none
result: 50 °
